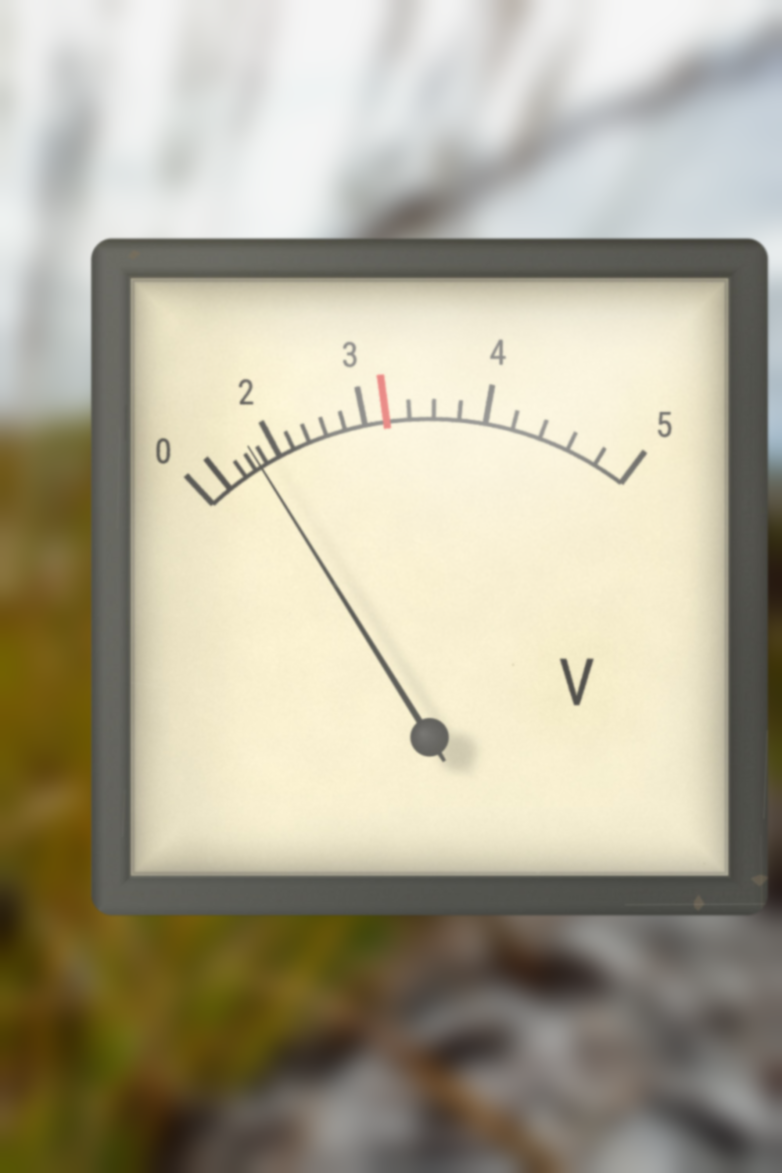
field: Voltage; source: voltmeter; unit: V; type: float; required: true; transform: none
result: 1.7 V
